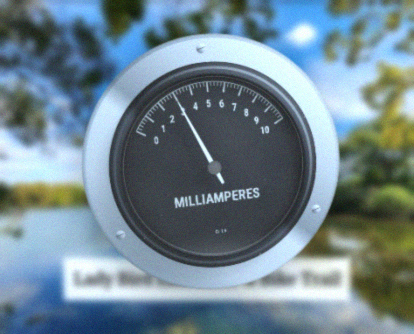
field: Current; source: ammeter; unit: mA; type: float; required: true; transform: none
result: 3 mA
